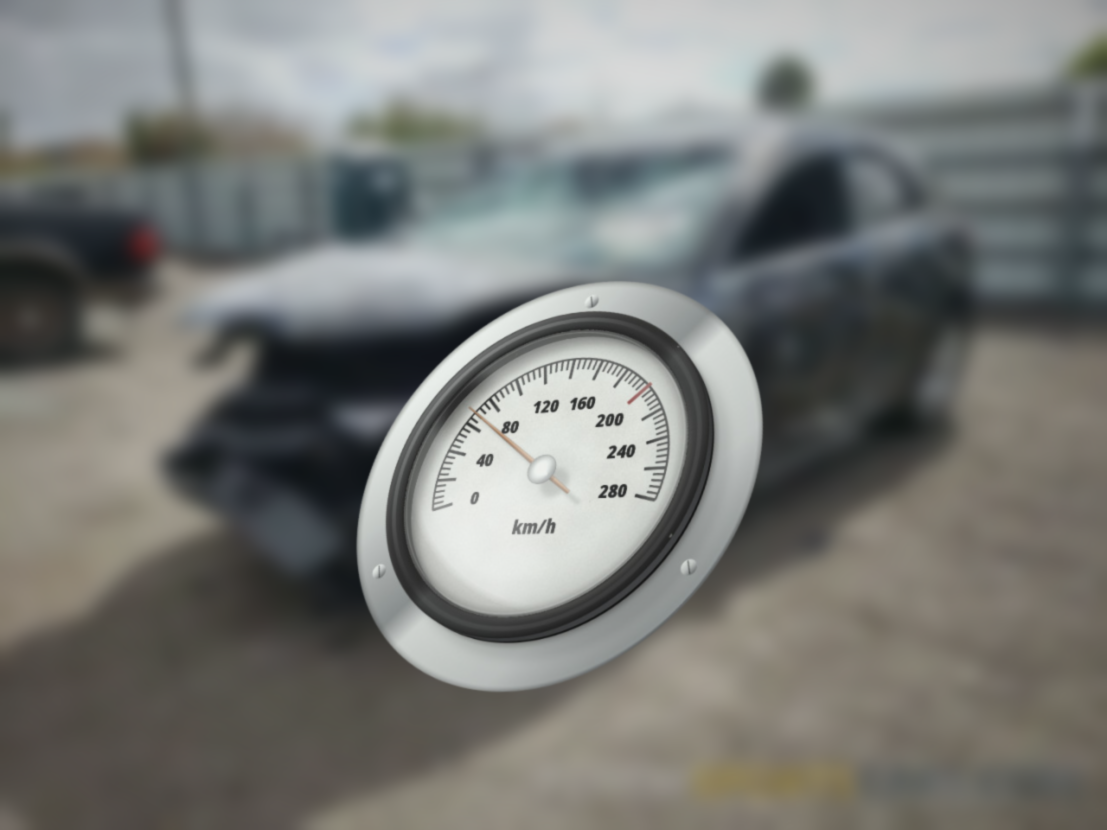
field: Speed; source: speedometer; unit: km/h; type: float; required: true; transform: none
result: 68 km/h
